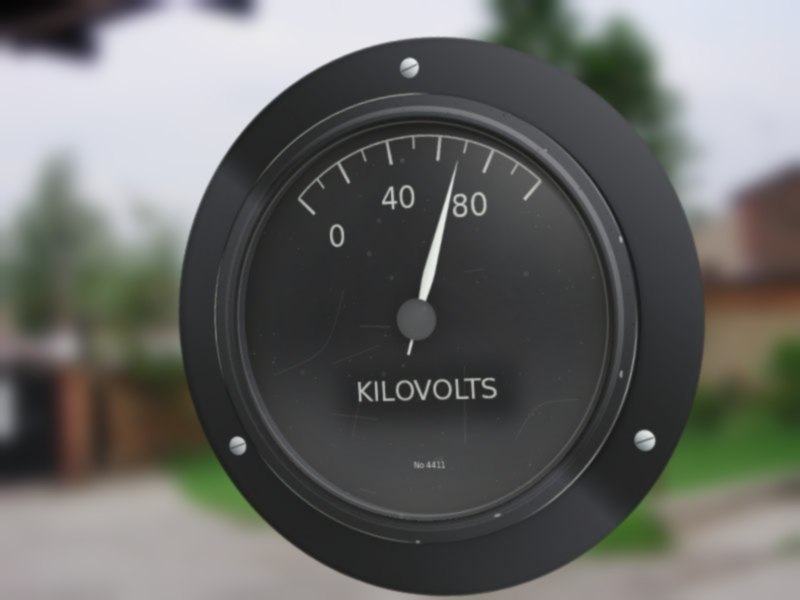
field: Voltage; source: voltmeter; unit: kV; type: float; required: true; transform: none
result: 70 kV
